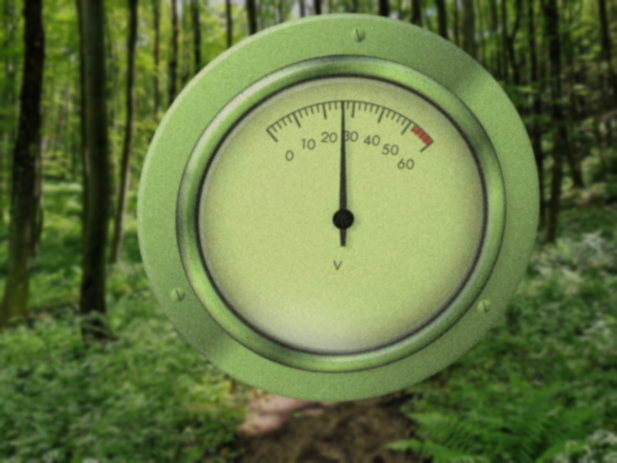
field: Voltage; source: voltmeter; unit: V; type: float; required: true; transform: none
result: 26 V
